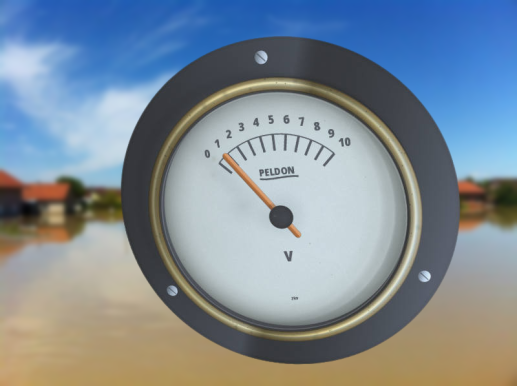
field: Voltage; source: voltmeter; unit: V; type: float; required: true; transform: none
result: 1 V
